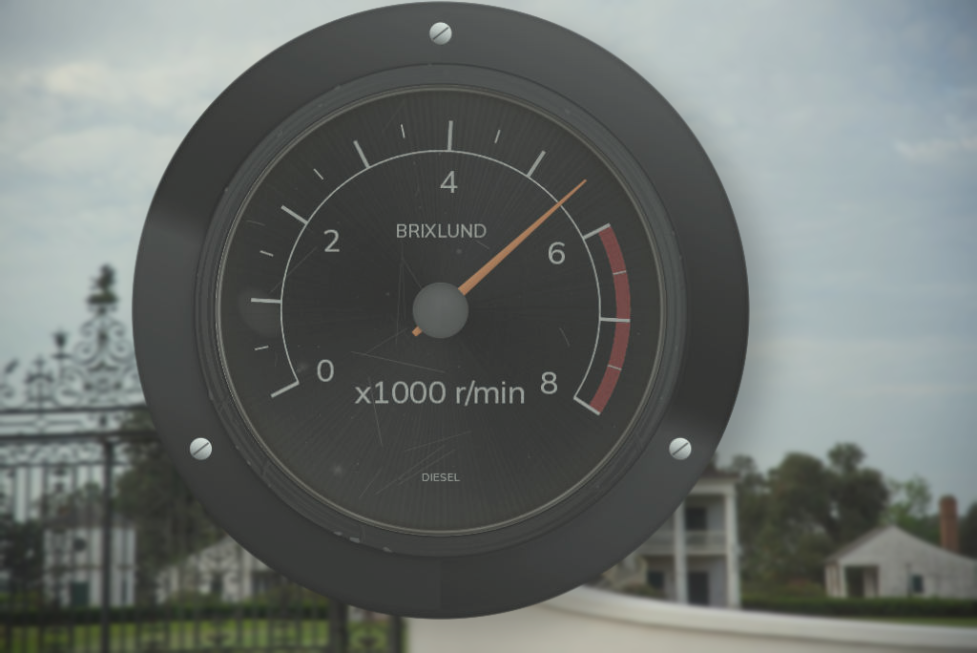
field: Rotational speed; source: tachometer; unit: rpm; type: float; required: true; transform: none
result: 5500 rpm
